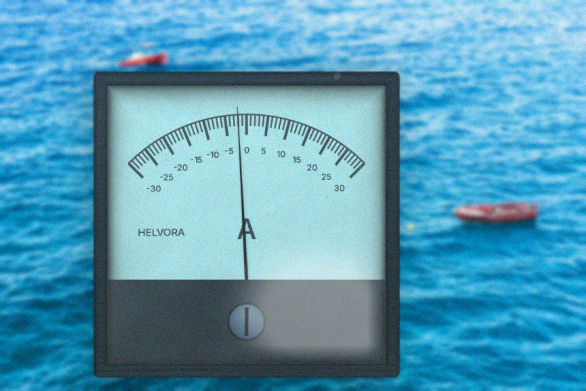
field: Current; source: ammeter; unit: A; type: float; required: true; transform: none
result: -2 A
